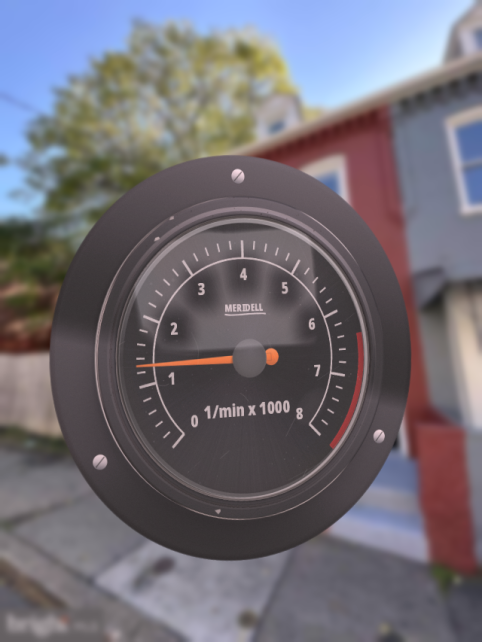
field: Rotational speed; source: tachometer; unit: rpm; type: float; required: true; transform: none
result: 1300 rpm
